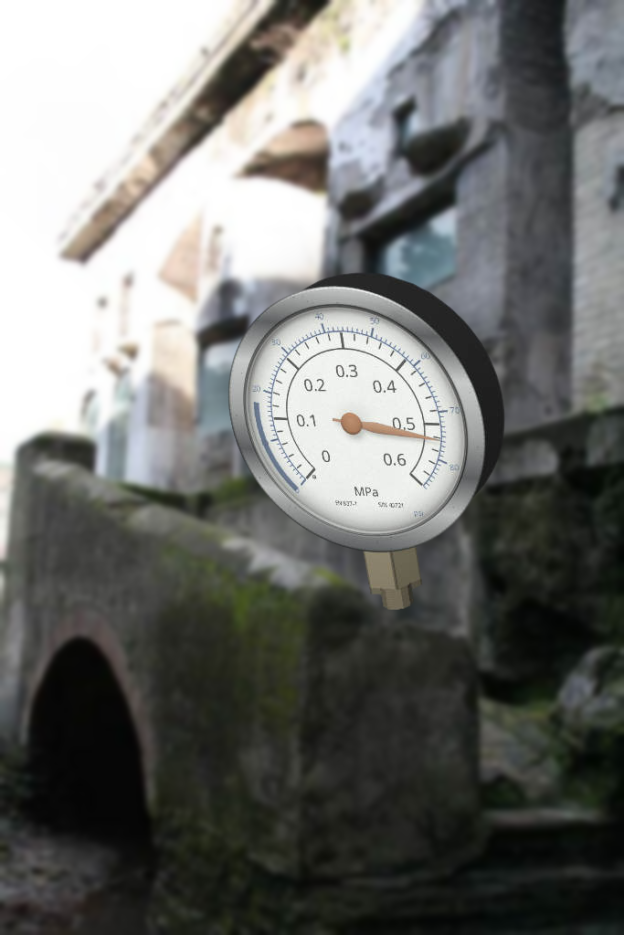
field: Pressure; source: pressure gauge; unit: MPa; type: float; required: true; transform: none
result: 0.52 MPa
